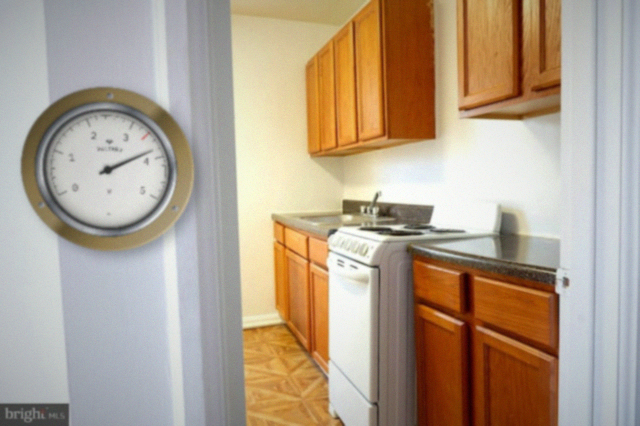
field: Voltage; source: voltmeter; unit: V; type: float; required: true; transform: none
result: 3.8 V
